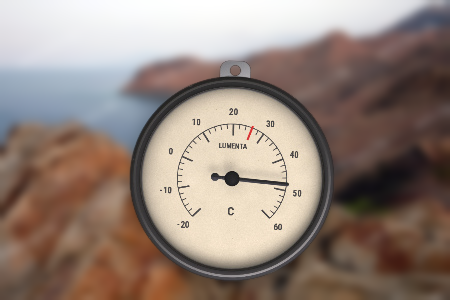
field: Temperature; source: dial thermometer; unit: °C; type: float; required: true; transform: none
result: 48 °C
